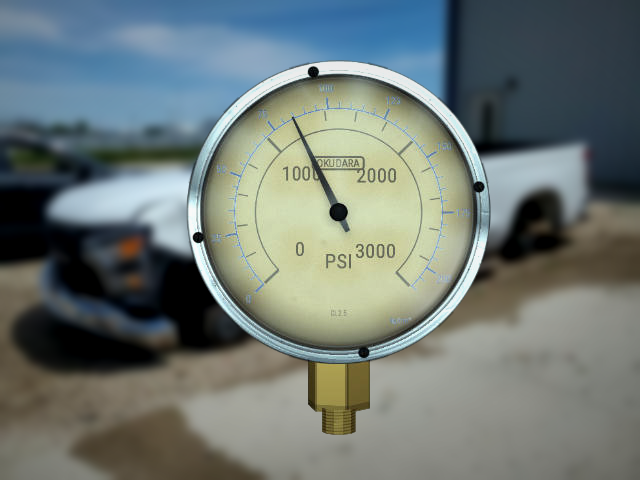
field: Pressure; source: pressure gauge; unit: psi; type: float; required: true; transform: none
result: 1200 psi
